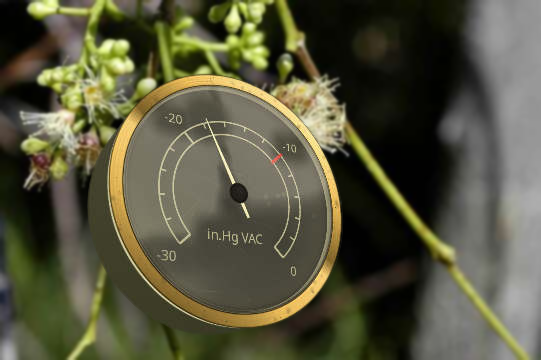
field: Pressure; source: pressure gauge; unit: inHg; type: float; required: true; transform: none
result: -18 inHg
